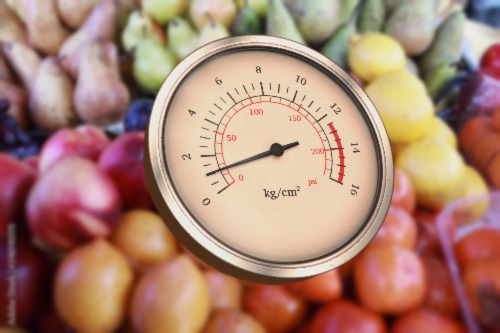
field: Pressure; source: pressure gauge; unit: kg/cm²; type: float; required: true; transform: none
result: 1 kg/cm²
